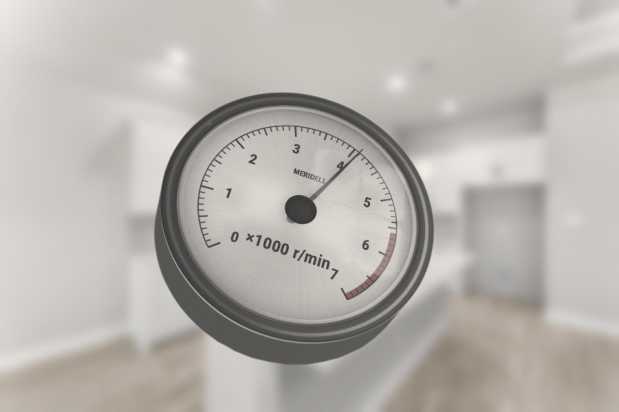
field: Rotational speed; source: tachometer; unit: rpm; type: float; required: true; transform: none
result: 4100 rpm
